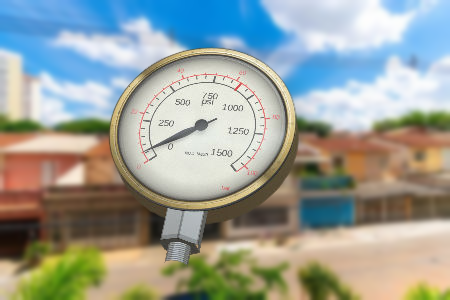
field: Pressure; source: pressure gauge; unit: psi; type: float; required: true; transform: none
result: 50 psi
